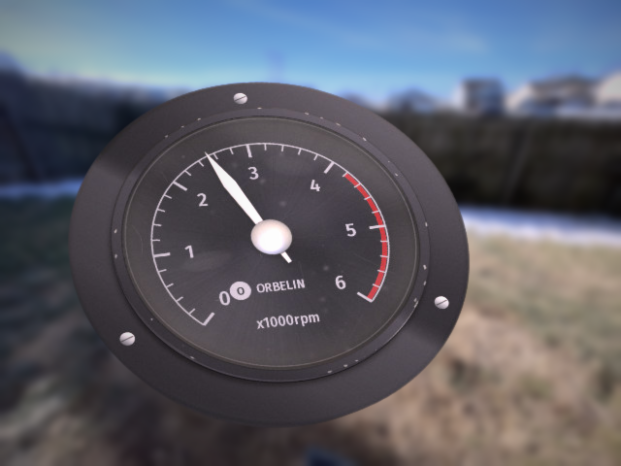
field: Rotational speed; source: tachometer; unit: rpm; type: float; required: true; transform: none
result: 2500 rpm
